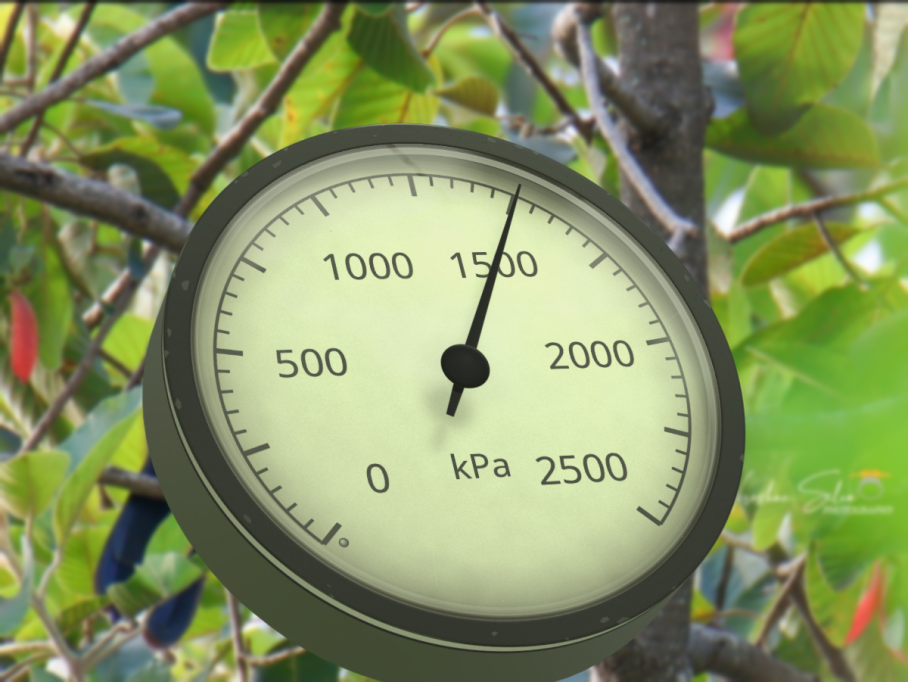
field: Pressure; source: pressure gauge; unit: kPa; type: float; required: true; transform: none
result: 1500 kPa
